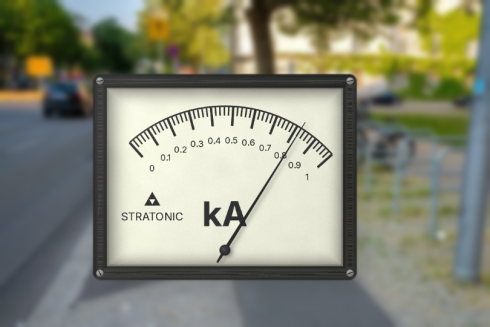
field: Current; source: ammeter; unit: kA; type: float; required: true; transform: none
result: 0.82 kA
